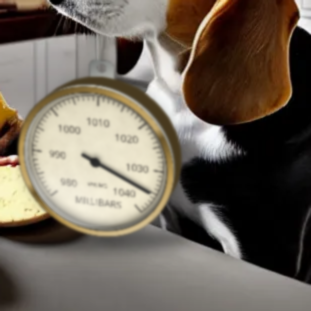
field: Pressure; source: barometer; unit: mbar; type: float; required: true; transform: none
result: 1035 mbar
